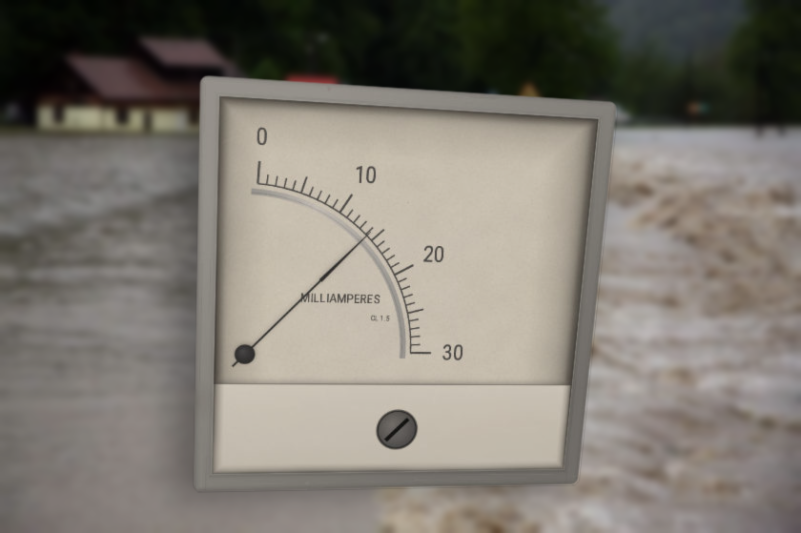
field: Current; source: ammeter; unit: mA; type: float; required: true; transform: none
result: 14 mA
